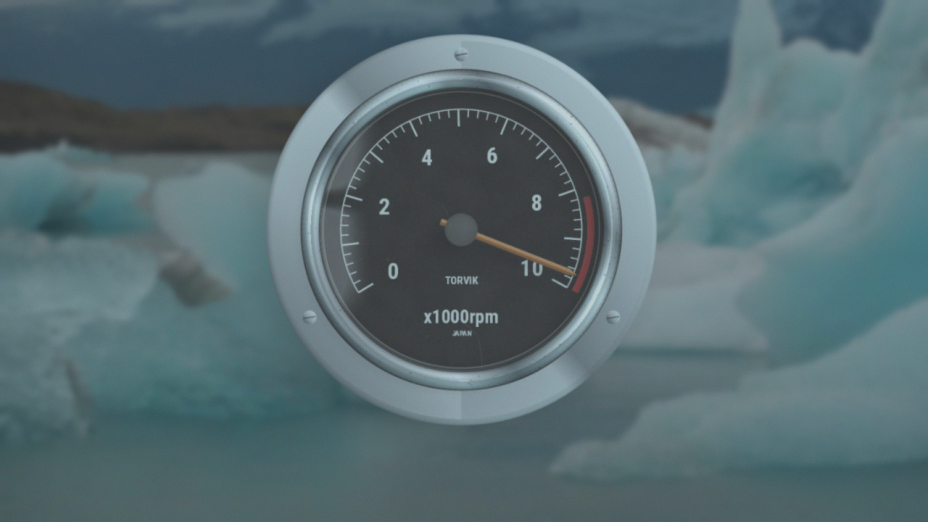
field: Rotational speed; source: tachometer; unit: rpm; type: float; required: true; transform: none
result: 9700 rpm
